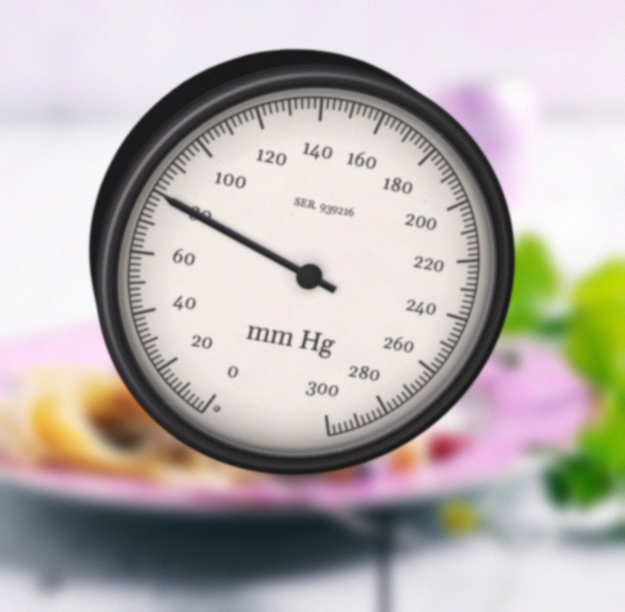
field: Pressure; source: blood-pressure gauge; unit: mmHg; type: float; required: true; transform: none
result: 80 mmHg
